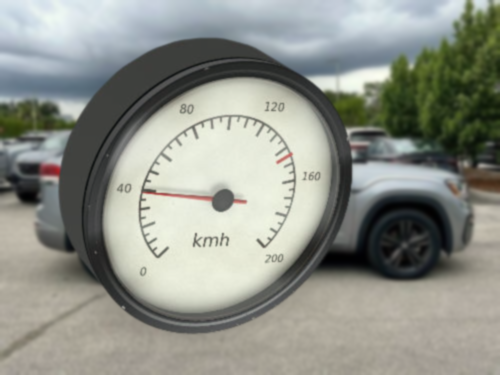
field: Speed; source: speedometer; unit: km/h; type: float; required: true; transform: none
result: 40 km/h
